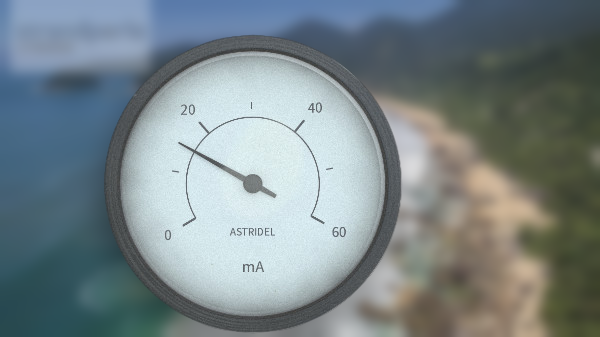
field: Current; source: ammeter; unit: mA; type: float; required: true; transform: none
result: 15 mA
